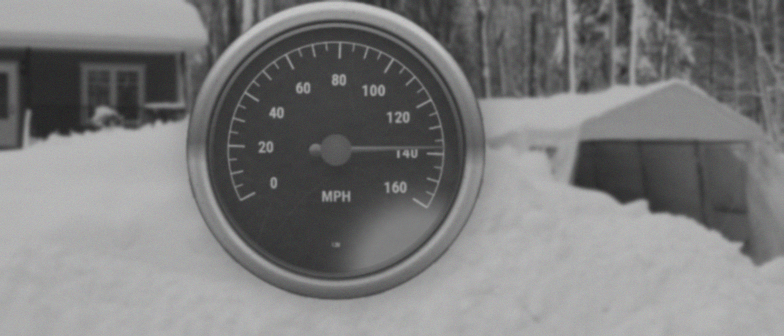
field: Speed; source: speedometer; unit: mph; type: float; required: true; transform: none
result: 137.5 mph
